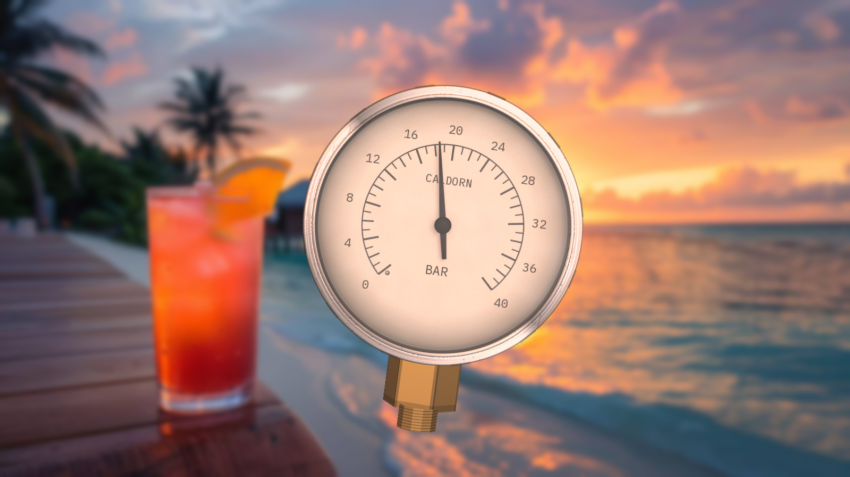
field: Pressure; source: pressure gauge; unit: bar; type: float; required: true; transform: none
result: 18.5 bar
